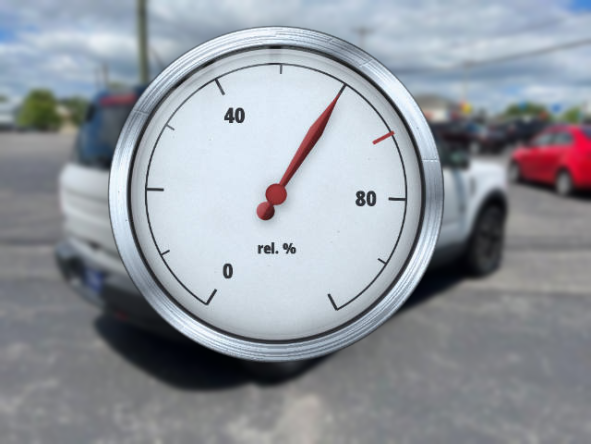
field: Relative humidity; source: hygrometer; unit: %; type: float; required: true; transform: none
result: 60 %
